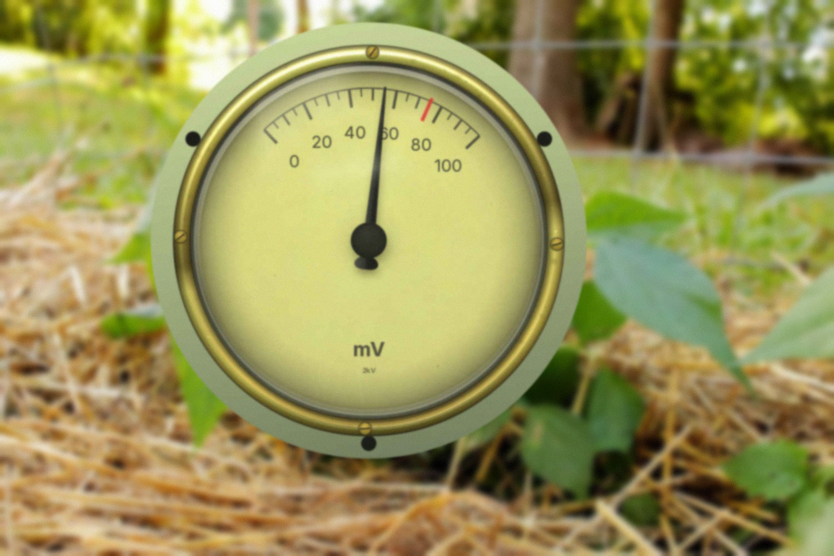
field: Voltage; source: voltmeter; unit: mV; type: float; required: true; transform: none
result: 55 mV
